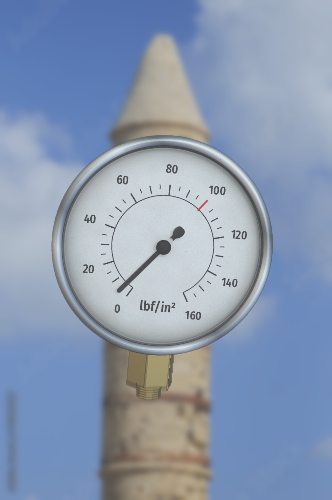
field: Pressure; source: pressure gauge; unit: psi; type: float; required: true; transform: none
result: 5 psi
